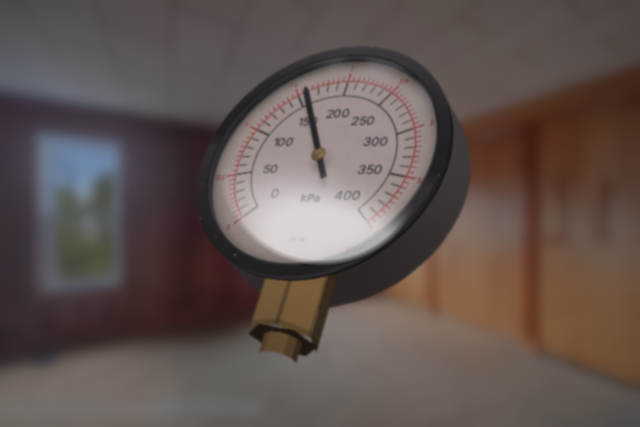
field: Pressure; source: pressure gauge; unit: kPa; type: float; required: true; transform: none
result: 160 kPa
